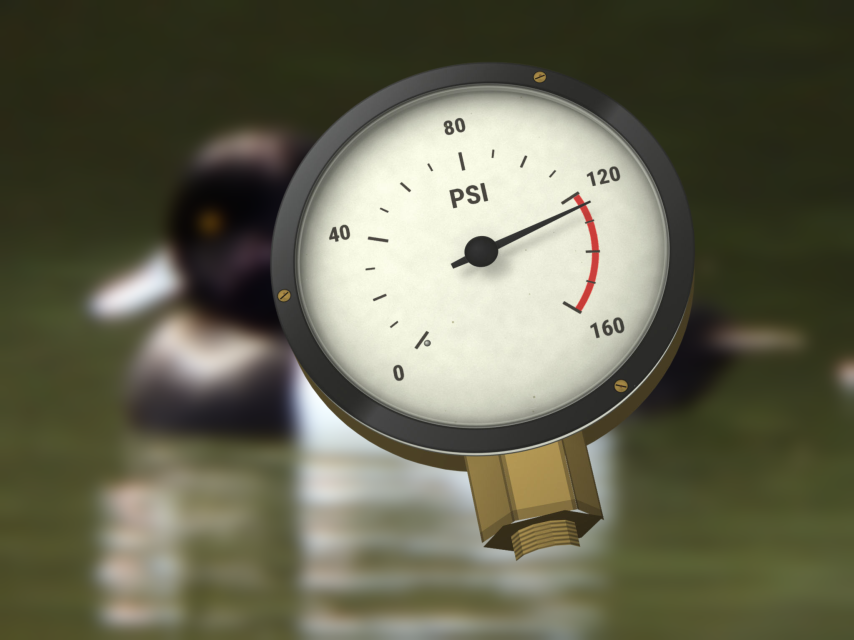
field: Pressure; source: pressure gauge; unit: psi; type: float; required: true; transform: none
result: 125 psi
